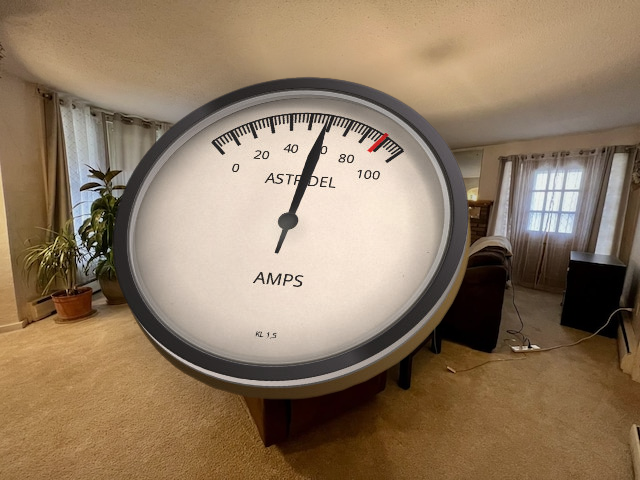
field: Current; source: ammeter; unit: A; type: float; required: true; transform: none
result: 60 A
